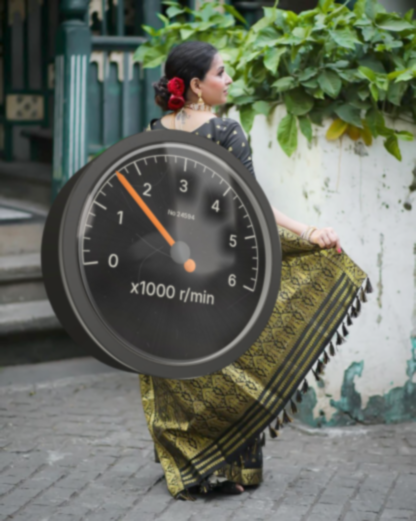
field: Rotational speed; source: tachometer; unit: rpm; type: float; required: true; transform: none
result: 1600 rpm
